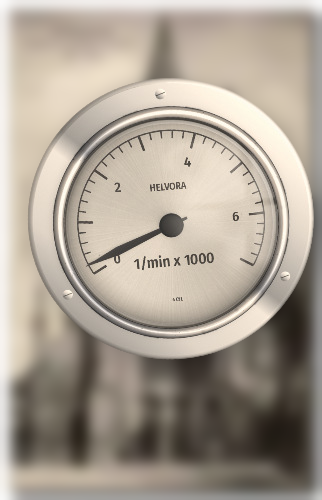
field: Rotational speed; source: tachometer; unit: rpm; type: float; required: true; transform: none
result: 200 rpm
